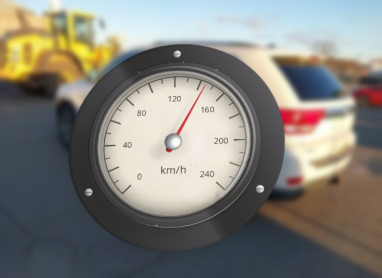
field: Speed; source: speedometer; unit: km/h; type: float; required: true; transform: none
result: 145 km/h
